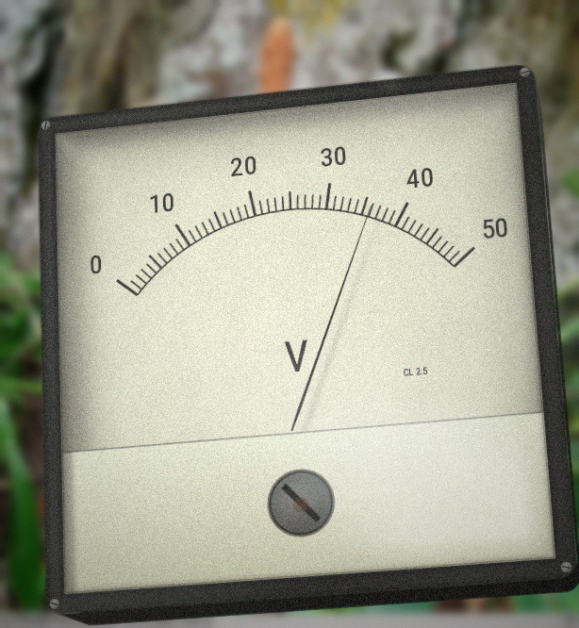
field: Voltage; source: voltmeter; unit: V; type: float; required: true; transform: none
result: 36 V
